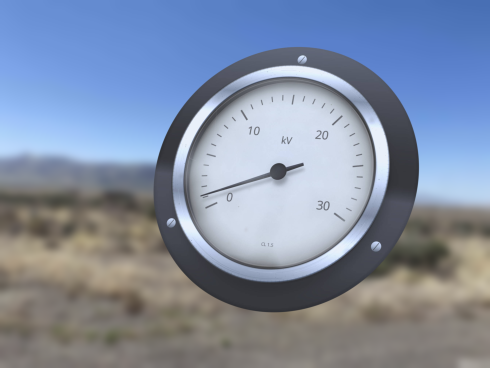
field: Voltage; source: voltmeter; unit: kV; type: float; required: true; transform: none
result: 1 kV
